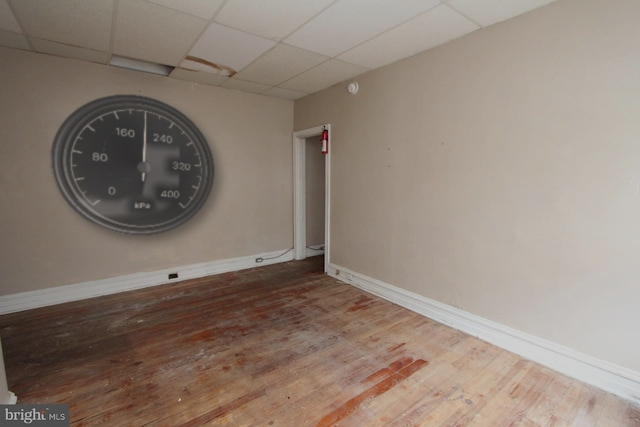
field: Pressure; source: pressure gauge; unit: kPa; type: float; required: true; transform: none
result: 200 kPa
